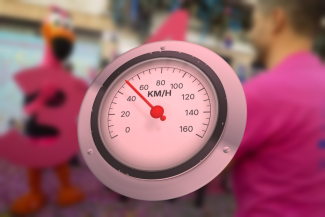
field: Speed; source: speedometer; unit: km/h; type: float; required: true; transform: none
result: 50 km/h
